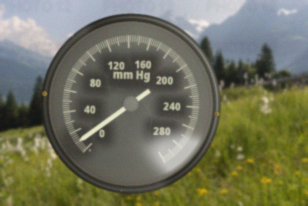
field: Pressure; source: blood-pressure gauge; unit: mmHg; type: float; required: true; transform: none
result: 10 mmHg
